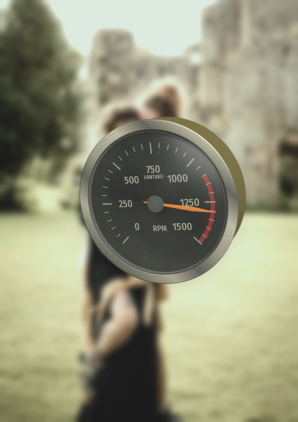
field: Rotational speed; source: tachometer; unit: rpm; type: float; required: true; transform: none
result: 1300 rpm
